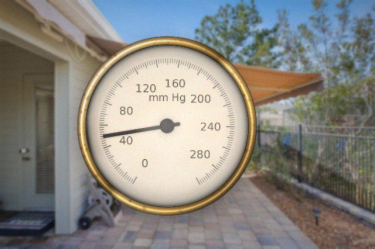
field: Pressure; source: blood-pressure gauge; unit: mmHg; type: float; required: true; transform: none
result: 50 mmHg
